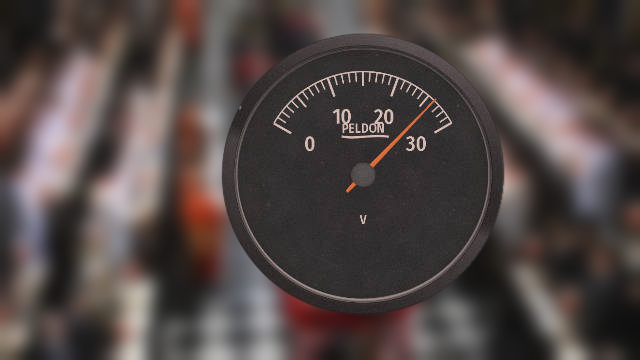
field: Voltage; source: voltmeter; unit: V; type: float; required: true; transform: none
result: 26 V
